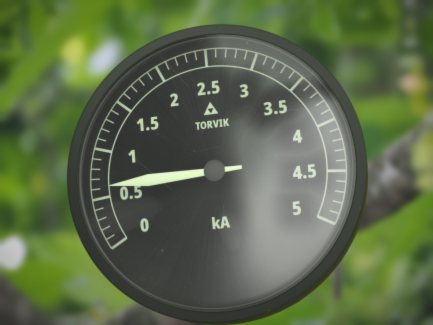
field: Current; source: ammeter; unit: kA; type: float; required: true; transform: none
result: 0.6 kA
